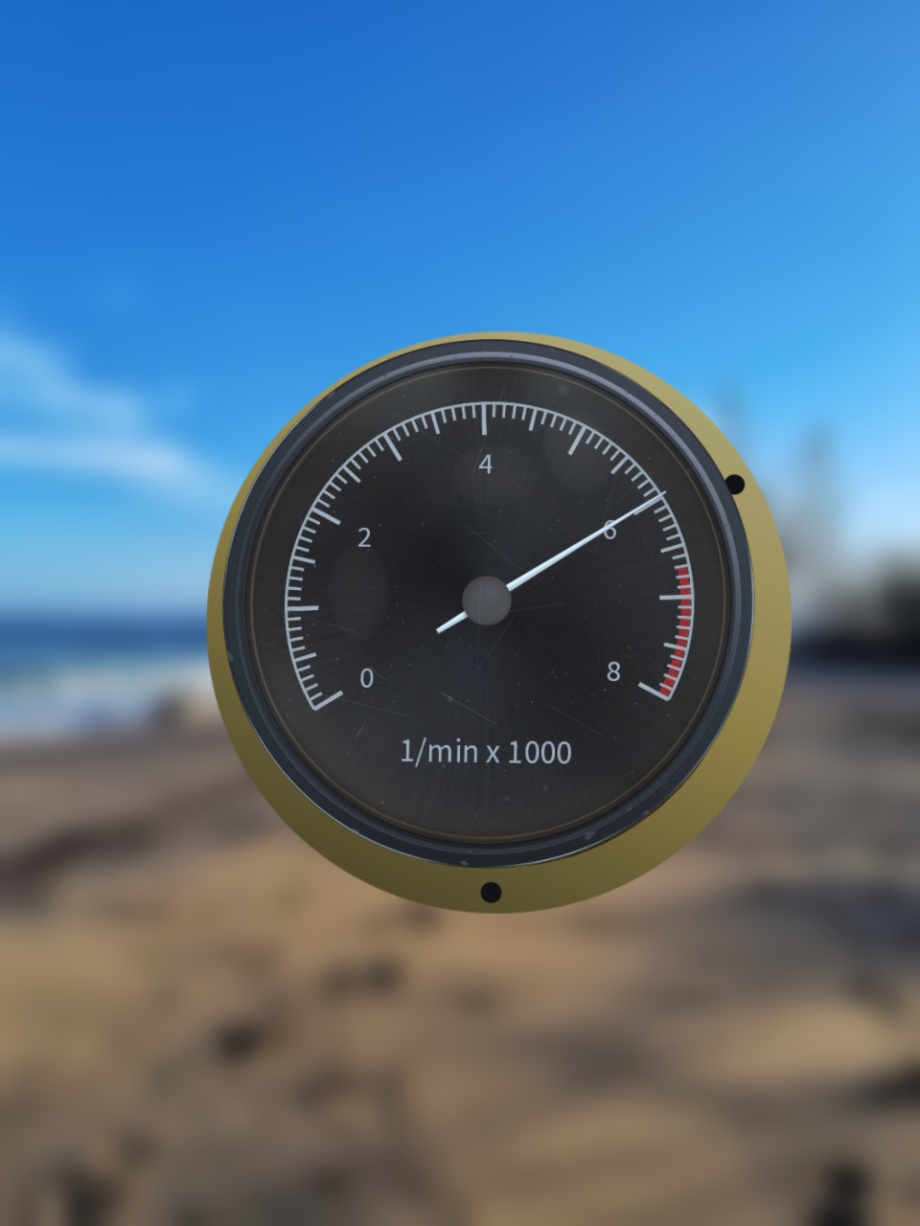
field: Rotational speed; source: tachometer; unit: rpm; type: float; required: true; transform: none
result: 6000 rpm
